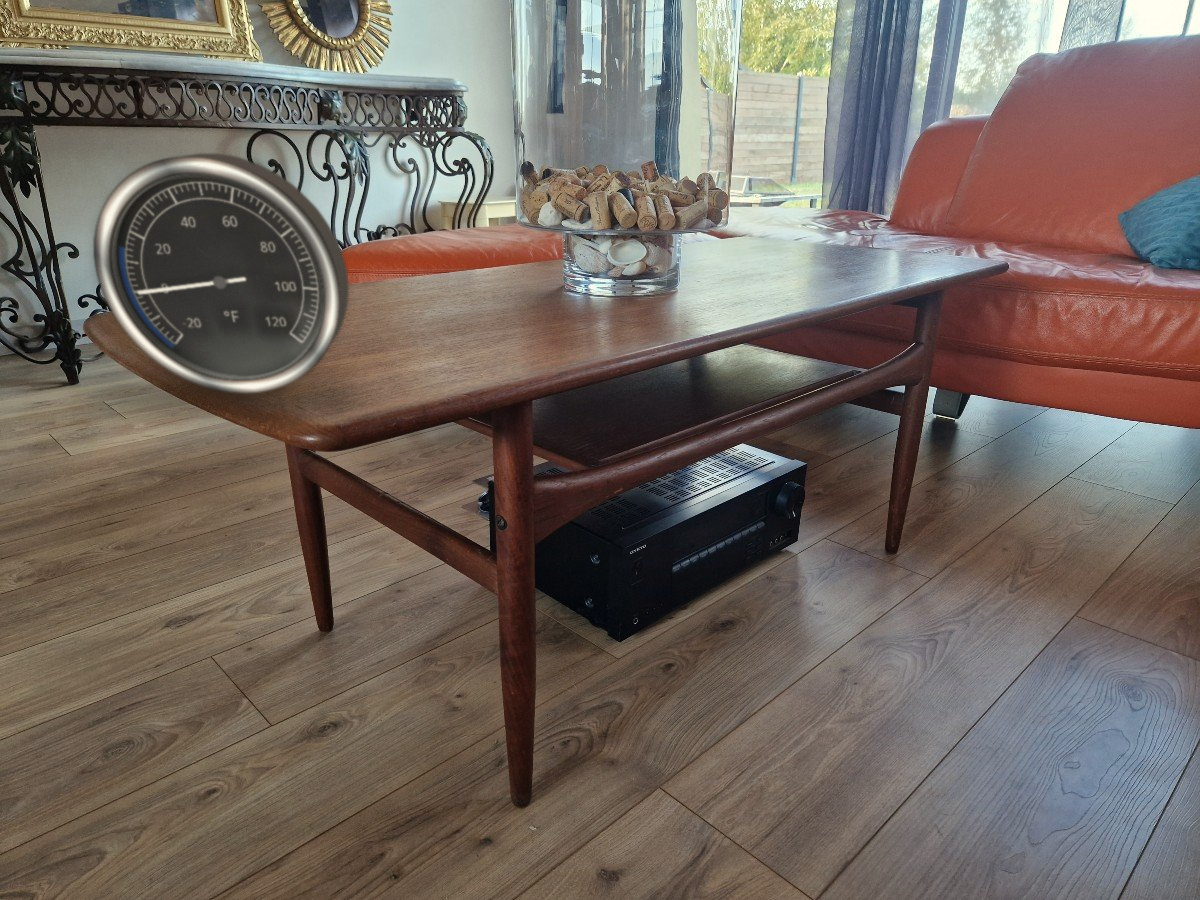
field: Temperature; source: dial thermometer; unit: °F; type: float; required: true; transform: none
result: 0 °F
